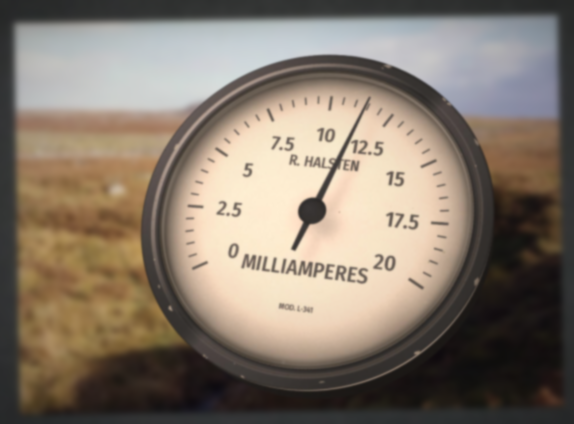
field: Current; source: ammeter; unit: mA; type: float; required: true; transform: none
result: 11.5 mA
